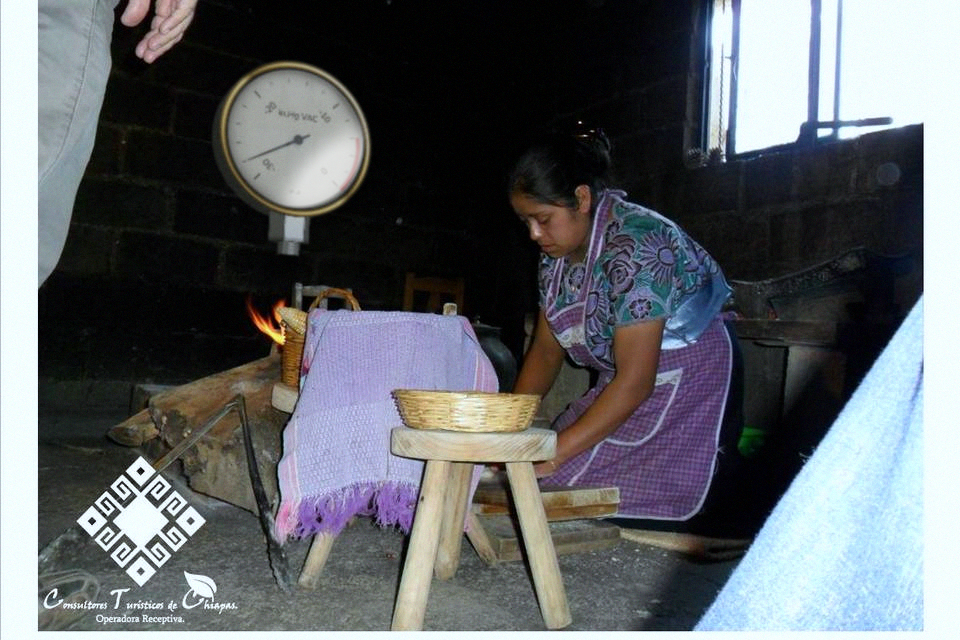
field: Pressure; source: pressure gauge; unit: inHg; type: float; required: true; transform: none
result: -28 inHg
